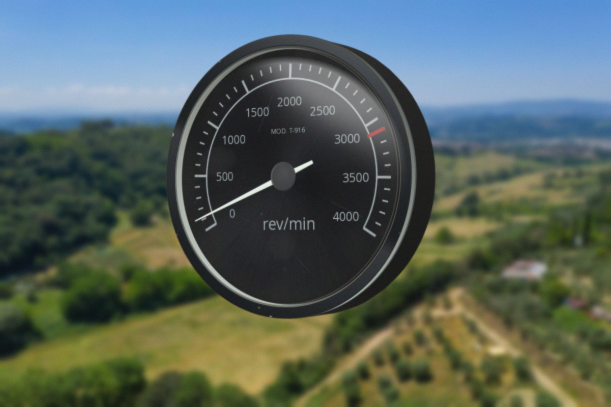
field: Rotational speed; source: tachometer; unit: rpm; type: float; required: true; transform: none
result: 100 rpm
